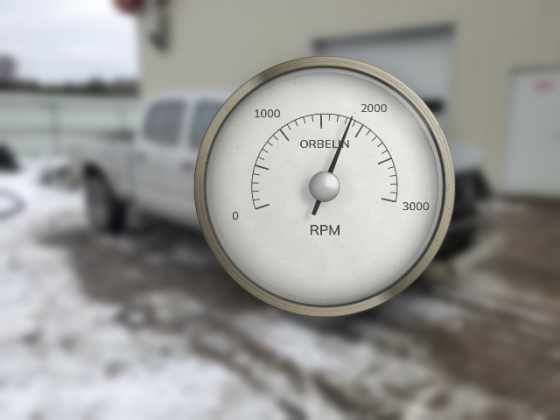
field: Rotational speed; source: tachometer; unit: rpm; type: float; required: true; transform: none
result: 1850 rpm
